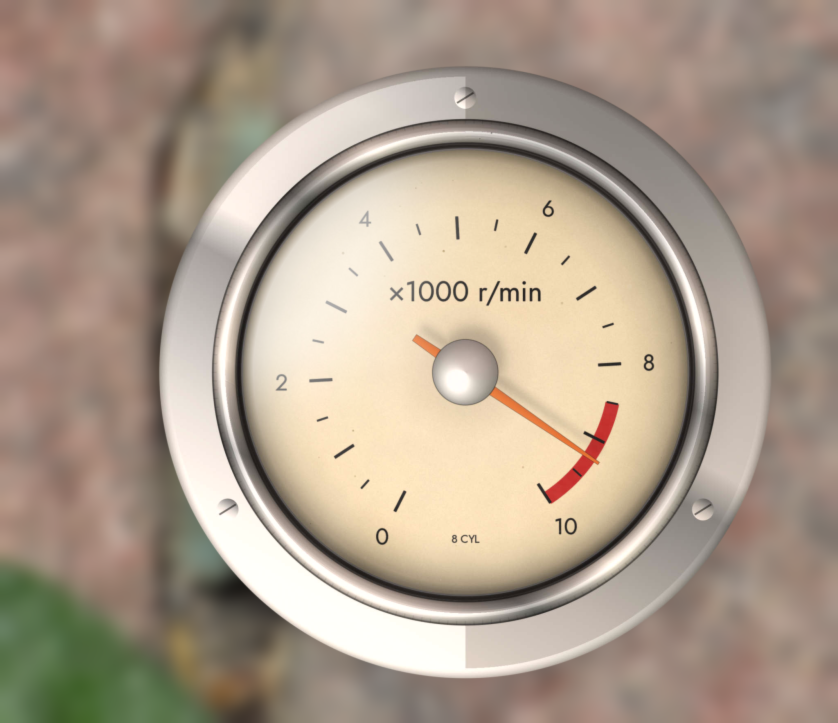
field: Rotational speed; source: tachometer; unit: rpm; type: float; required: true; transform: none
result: 9250 rpm
